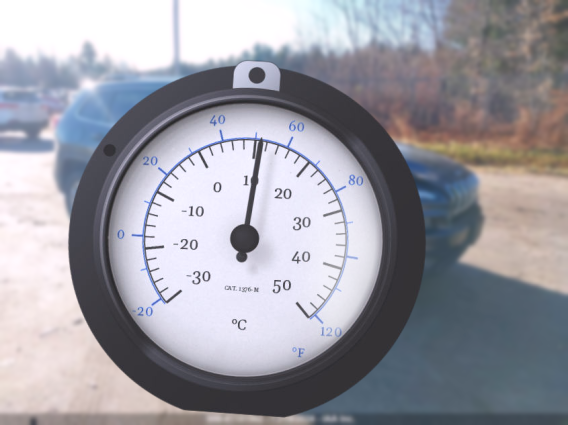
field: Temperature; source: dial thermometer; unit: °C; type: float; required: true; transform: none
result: 11 °C
